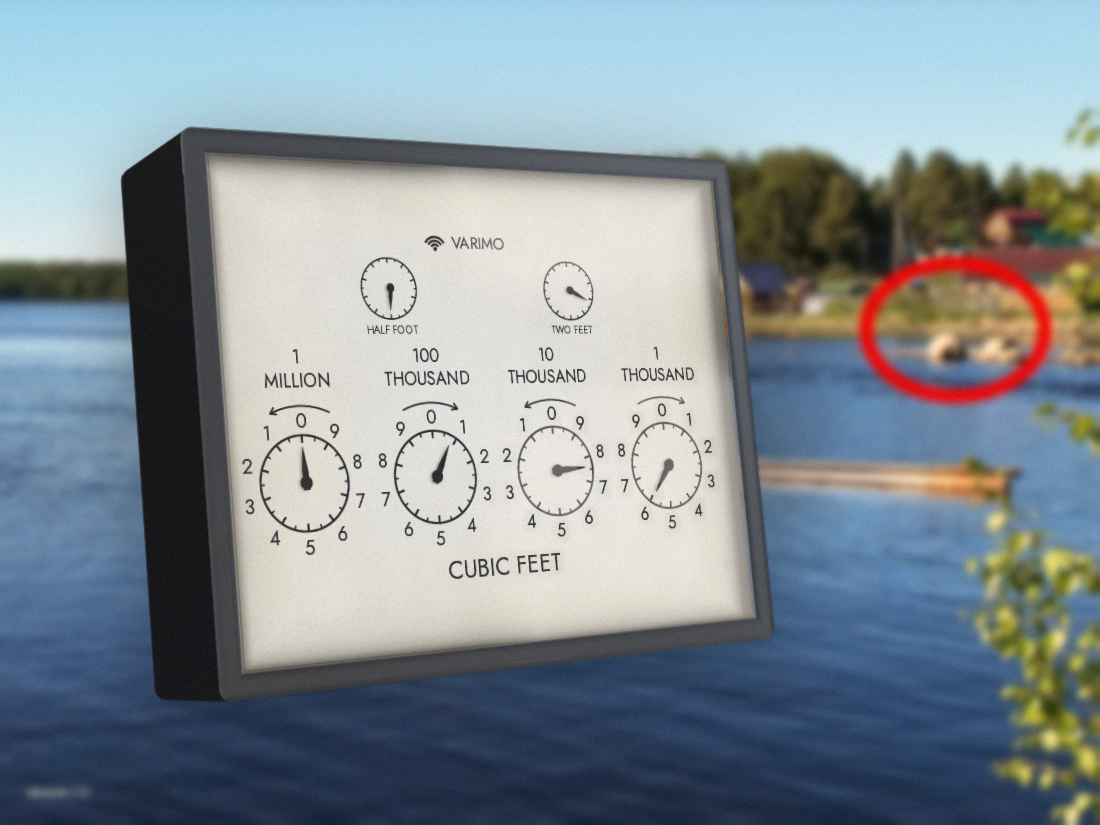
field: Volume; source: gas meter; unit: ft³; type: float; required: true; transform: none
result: 7600 ft³
